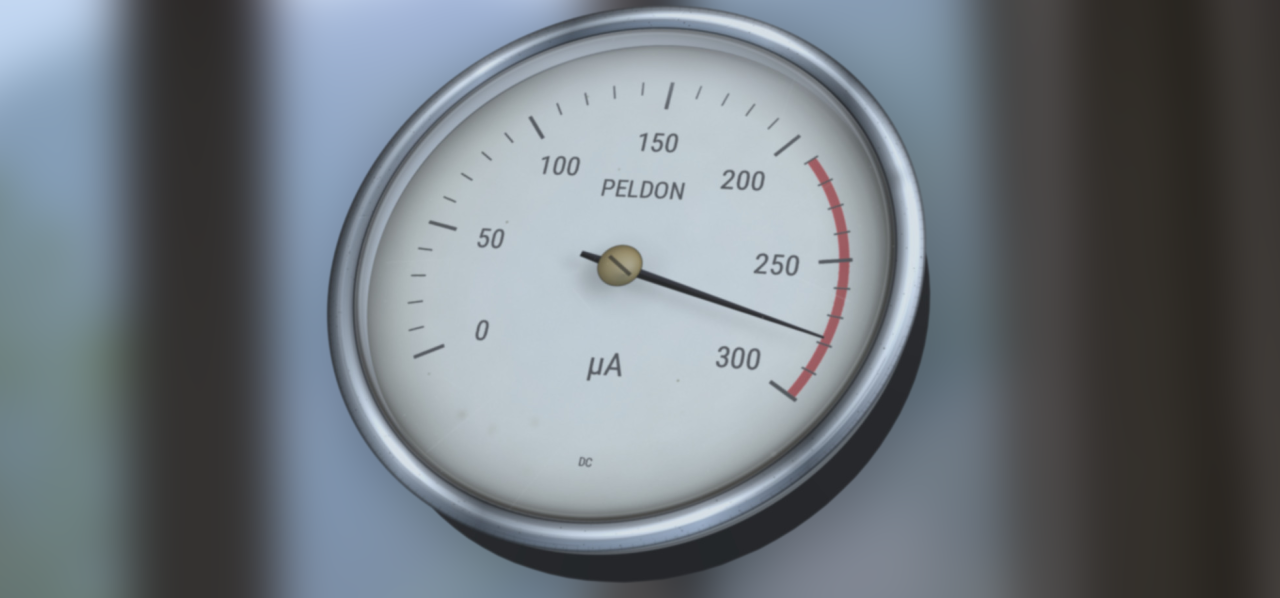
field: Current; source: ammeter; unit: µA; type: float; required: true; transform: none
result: 280 µA
